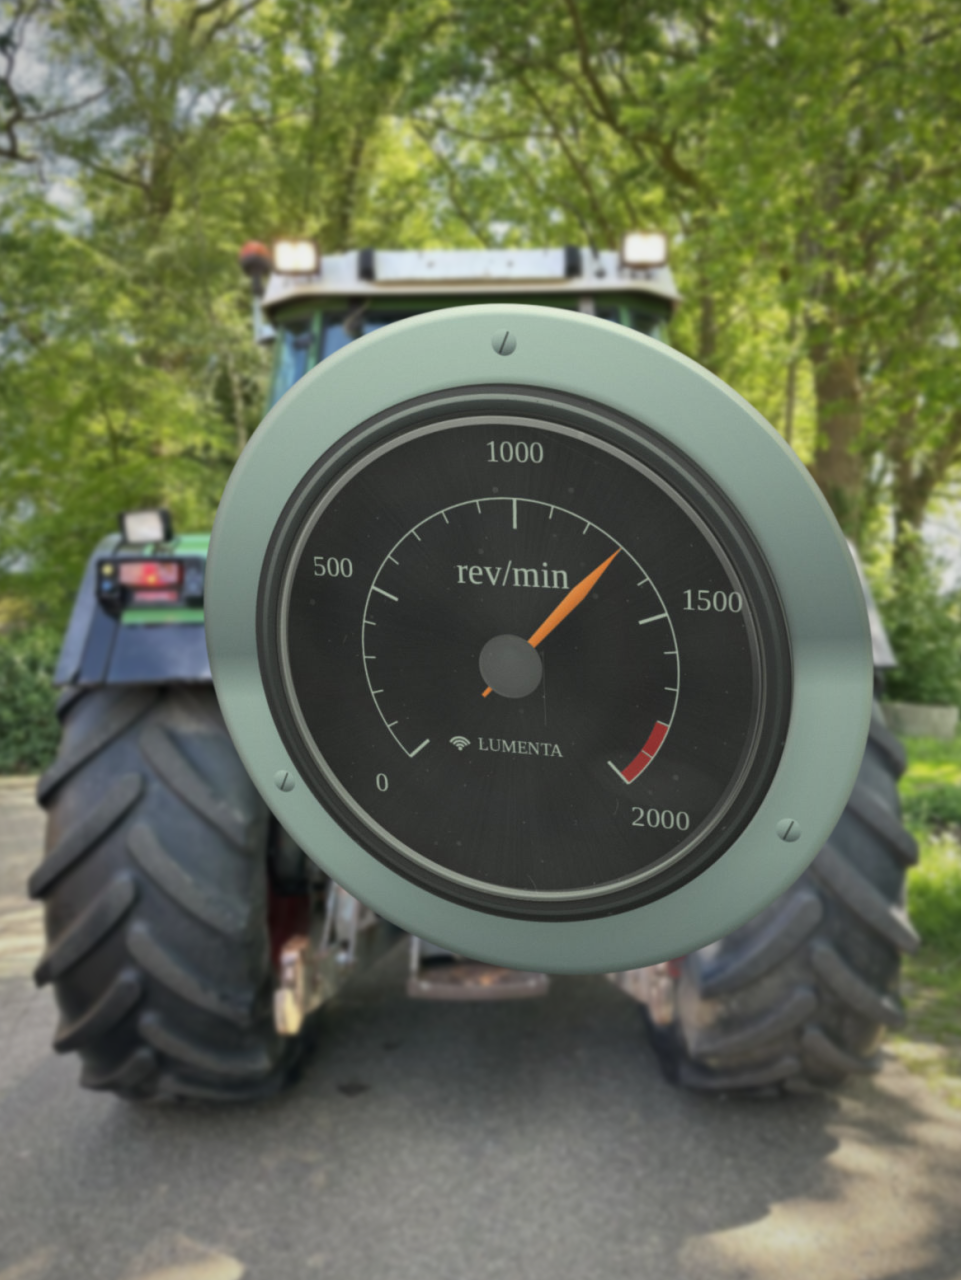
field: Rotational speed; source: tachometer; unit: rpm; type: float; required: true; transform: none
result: 1300 rpm
